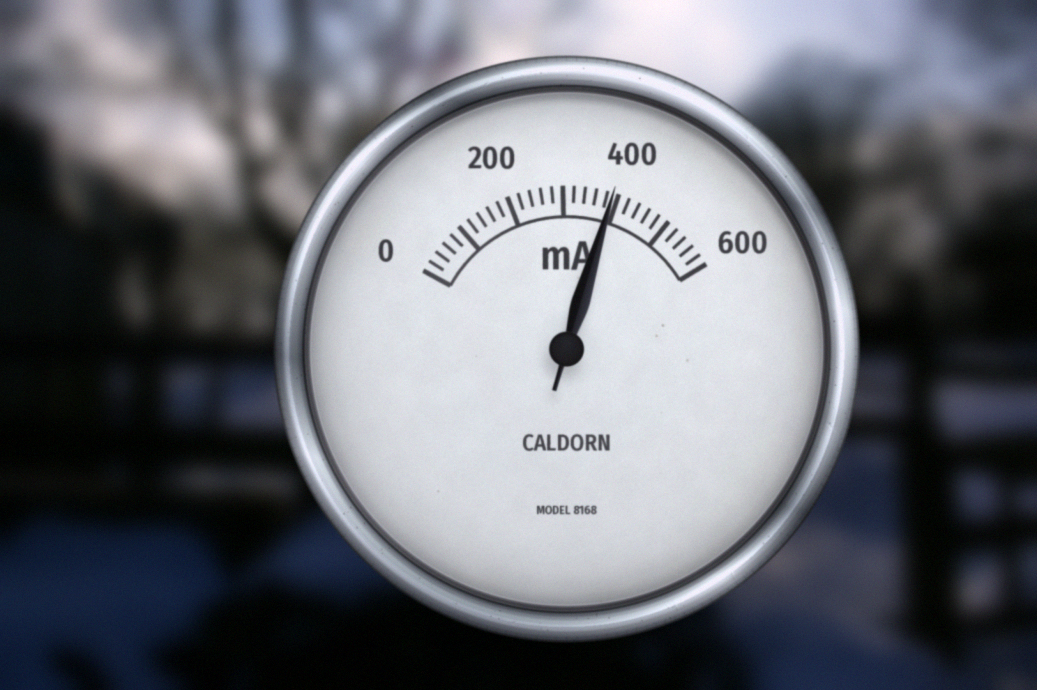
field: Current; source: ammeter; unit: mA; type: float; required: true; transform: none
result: 390 mA
